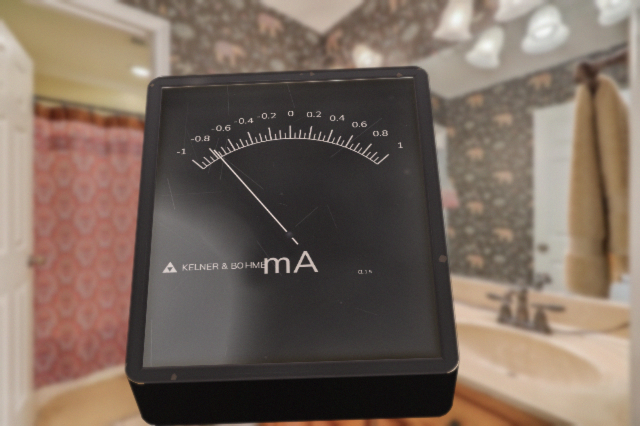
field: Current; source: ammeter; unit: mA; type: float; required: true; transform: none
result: -0.8 mA
